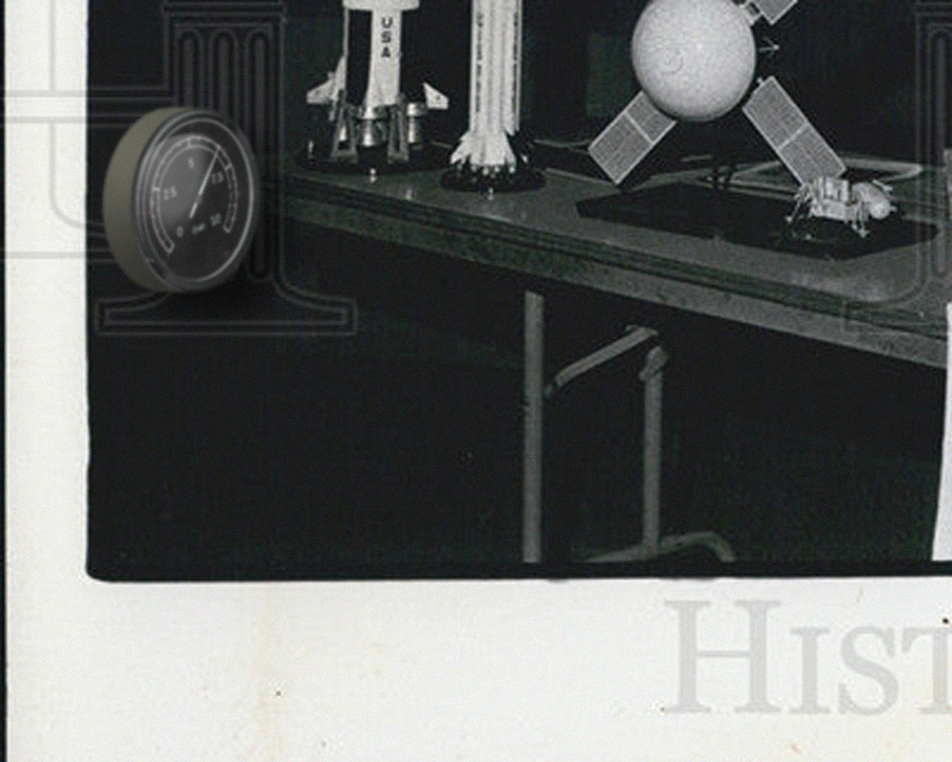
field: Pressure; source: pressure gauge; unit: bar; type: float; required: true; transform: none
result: 6.5 bar
